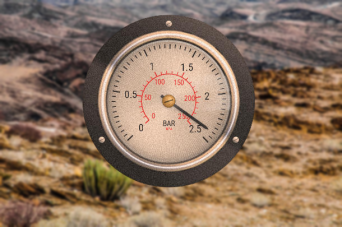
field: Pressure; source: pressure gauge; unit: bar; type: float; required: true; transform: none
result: 2.4 bar
